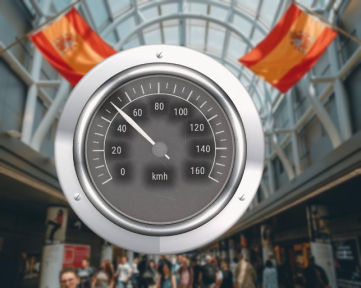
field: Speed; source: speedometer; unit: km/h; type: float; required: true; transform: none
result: 50 km/h
